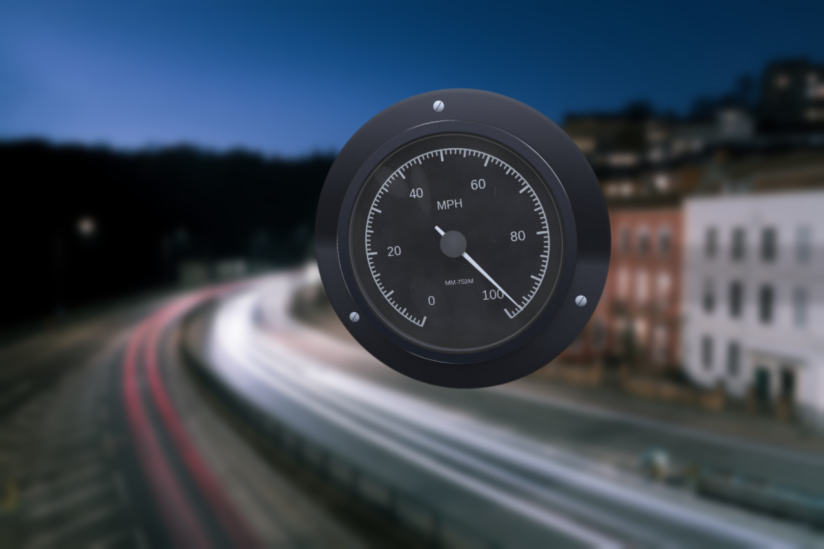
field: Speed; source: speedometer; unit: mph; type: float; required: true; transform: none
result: 97 mph
